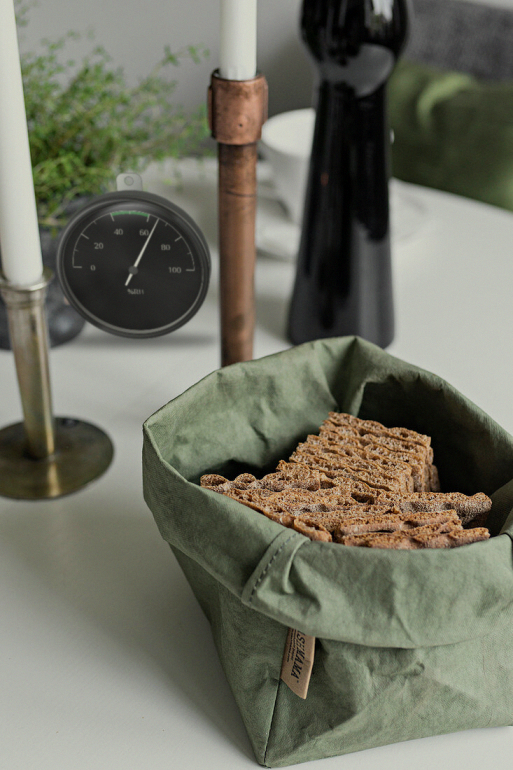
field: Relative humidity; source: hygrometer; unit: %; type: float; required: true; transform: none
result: 65 %
